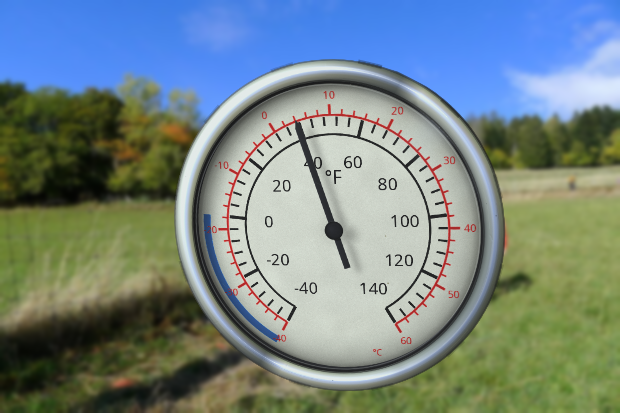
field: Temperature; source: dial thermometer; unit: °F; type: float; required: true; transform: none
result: 40 °F
